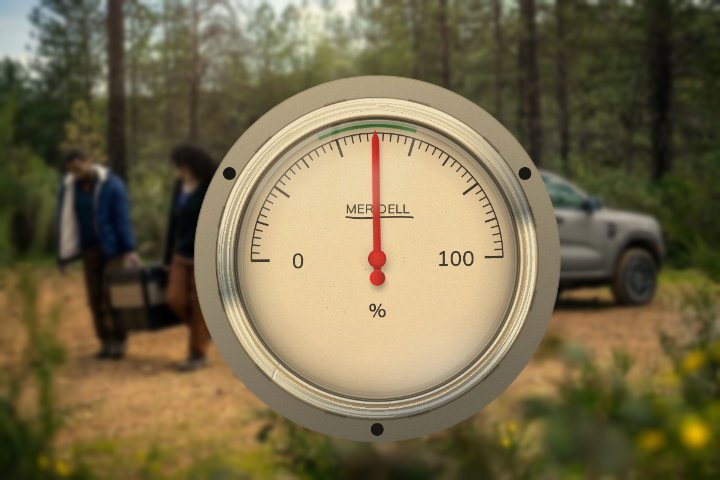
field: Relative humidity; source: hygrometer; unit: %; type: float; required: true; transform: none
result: 50 %
